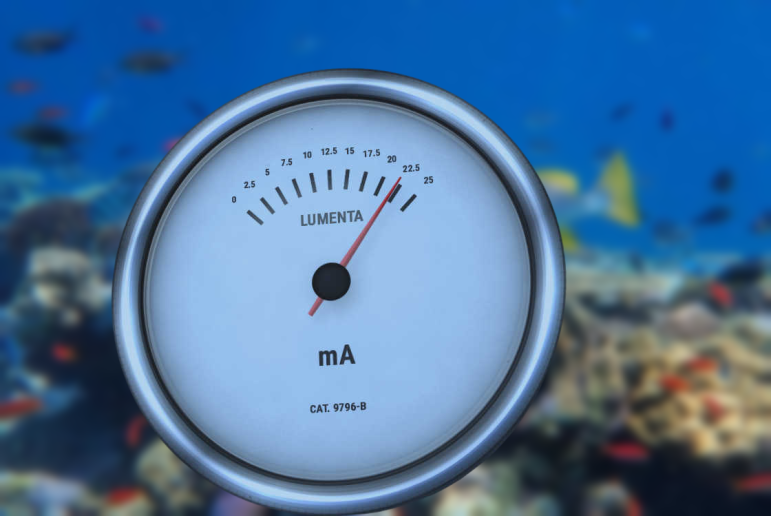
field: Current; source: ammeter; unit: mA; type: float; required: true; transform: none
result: 22.5 mA
